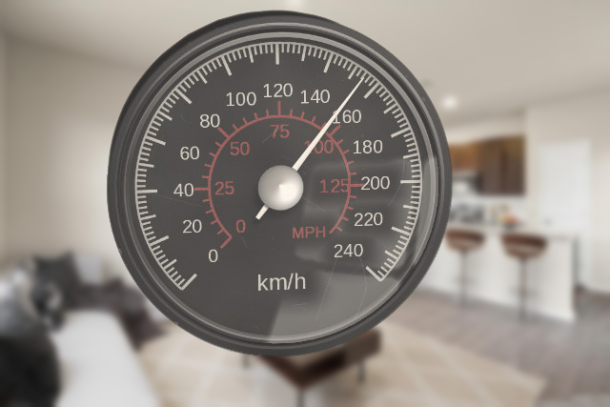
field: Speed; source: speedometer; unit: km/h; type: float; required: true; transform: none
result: 154 km/h
